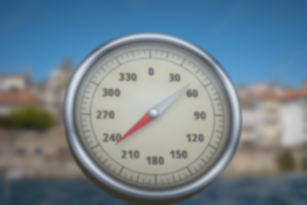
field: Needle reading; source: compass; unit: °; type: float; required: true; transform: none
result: 230 °
